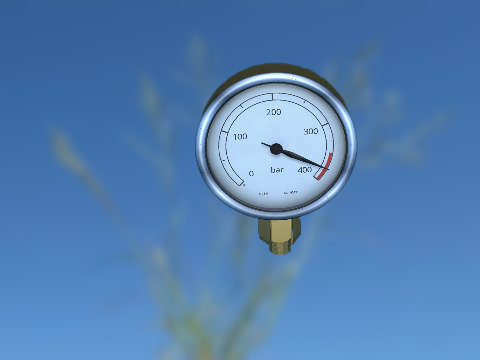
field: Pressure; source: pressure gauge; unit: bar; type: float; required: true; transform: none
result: 375 bar
